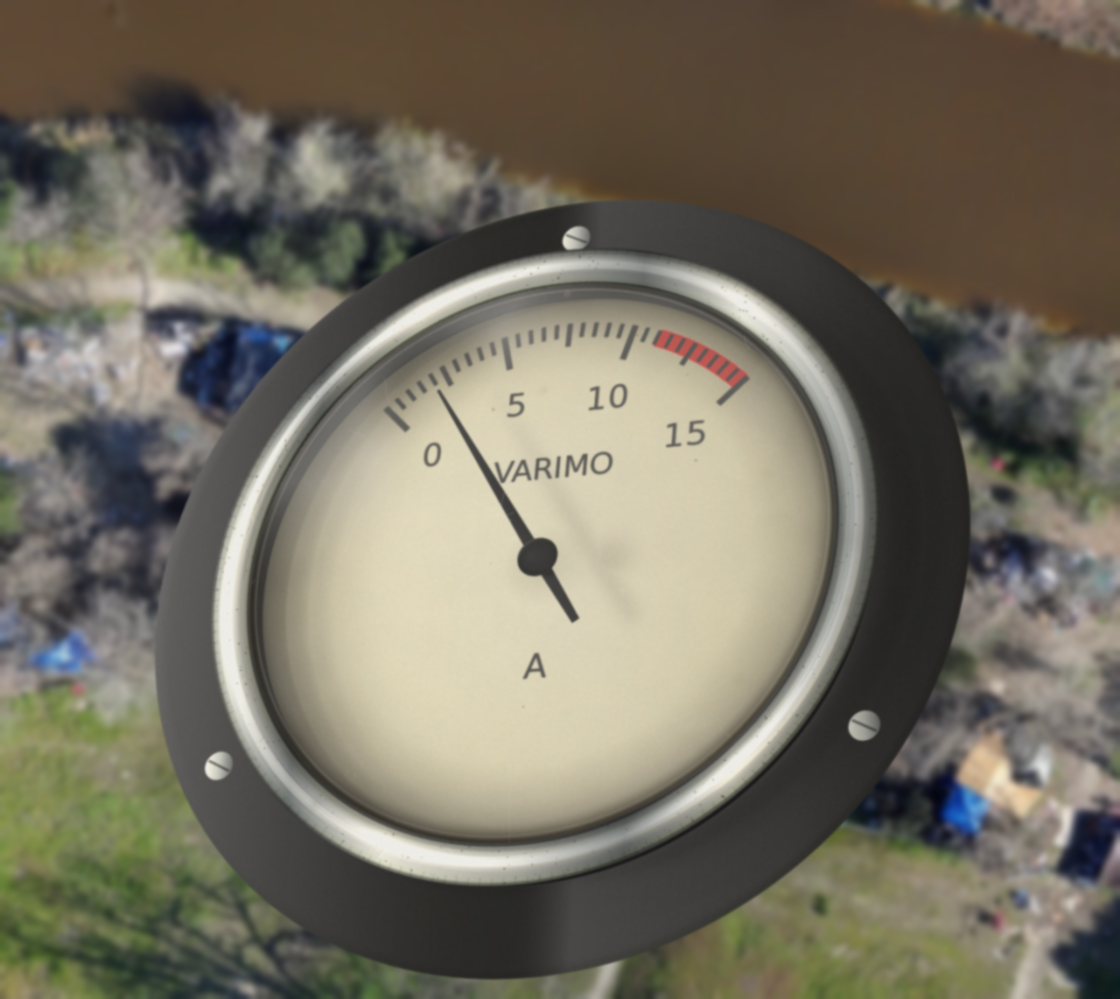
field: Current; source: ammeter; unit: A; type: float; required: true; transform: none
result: 2 A
